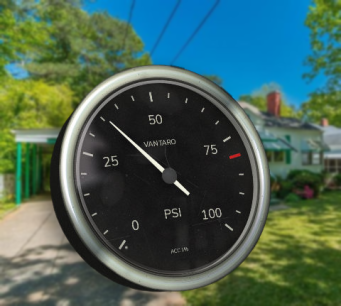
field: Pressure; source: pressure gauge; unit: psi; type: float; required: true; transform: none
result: 35 psi
